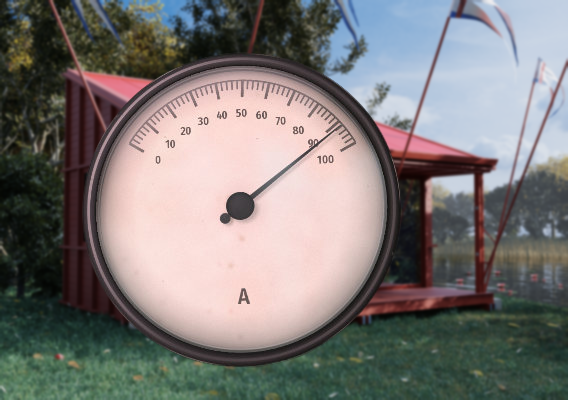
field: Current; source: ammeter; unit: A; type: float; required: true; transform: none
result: 92 A
